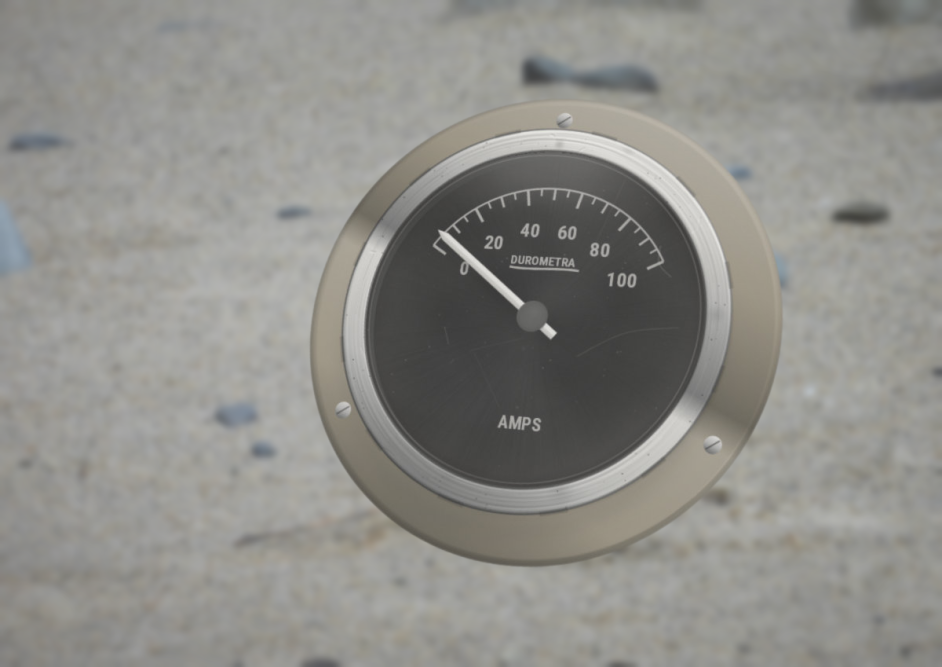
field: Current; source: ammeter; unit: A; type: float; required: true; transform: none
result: 5 A
